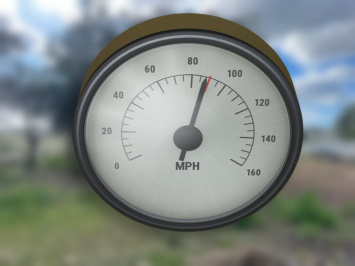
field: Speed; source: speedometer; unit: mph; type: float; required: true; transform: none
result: 87.5 mph
